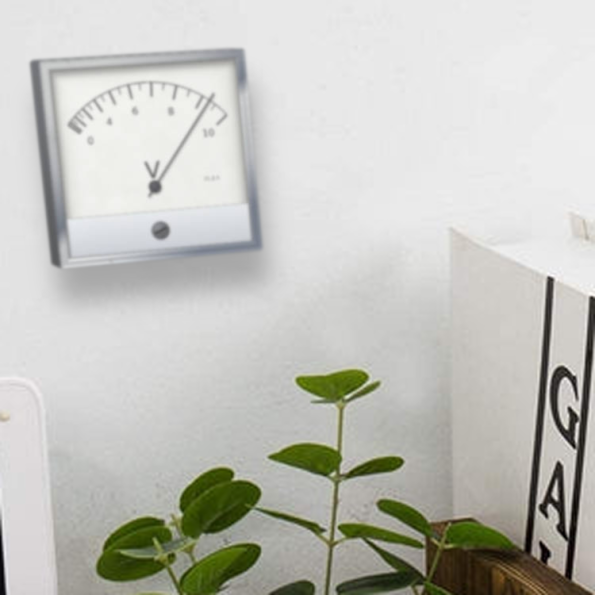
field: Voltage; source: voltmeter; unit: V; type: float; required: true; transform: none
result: 9.25 V
